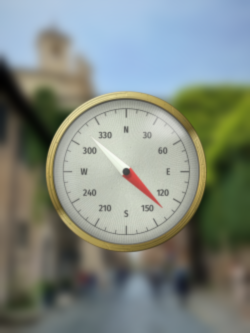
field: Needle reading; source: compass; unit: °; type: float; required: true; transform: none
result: 135 °
